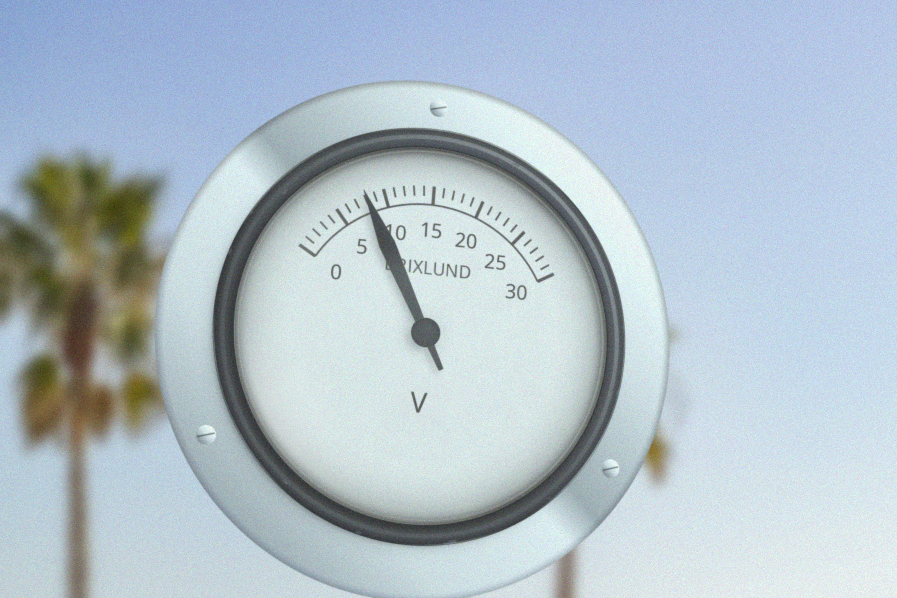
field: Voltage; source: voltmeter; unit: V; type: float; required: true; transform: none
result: 8 V
